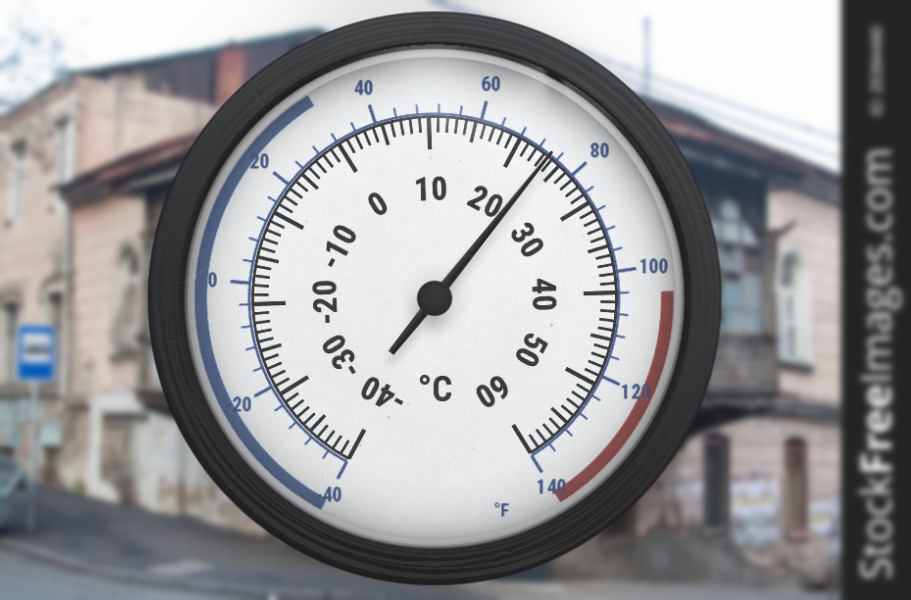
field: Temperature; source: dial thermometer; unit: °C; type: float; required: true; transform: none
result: 23.5 °C
